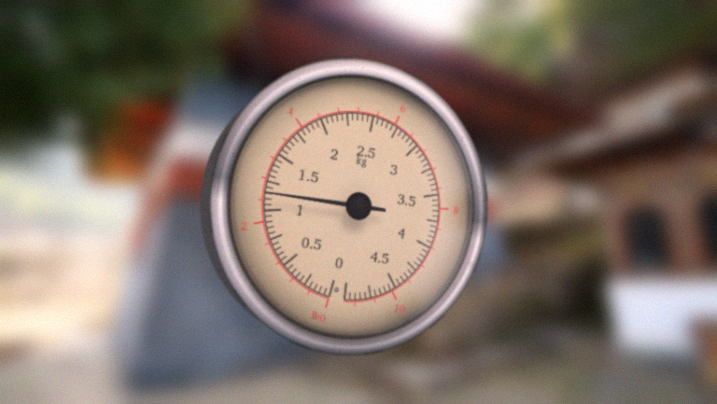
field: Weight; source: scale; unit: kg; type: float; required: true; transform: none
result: 1.15 kg
